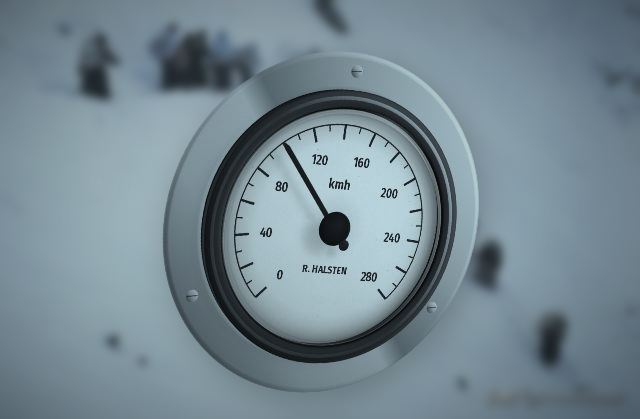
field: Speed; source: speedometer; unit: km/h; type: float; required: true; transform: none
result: 100 km/h
